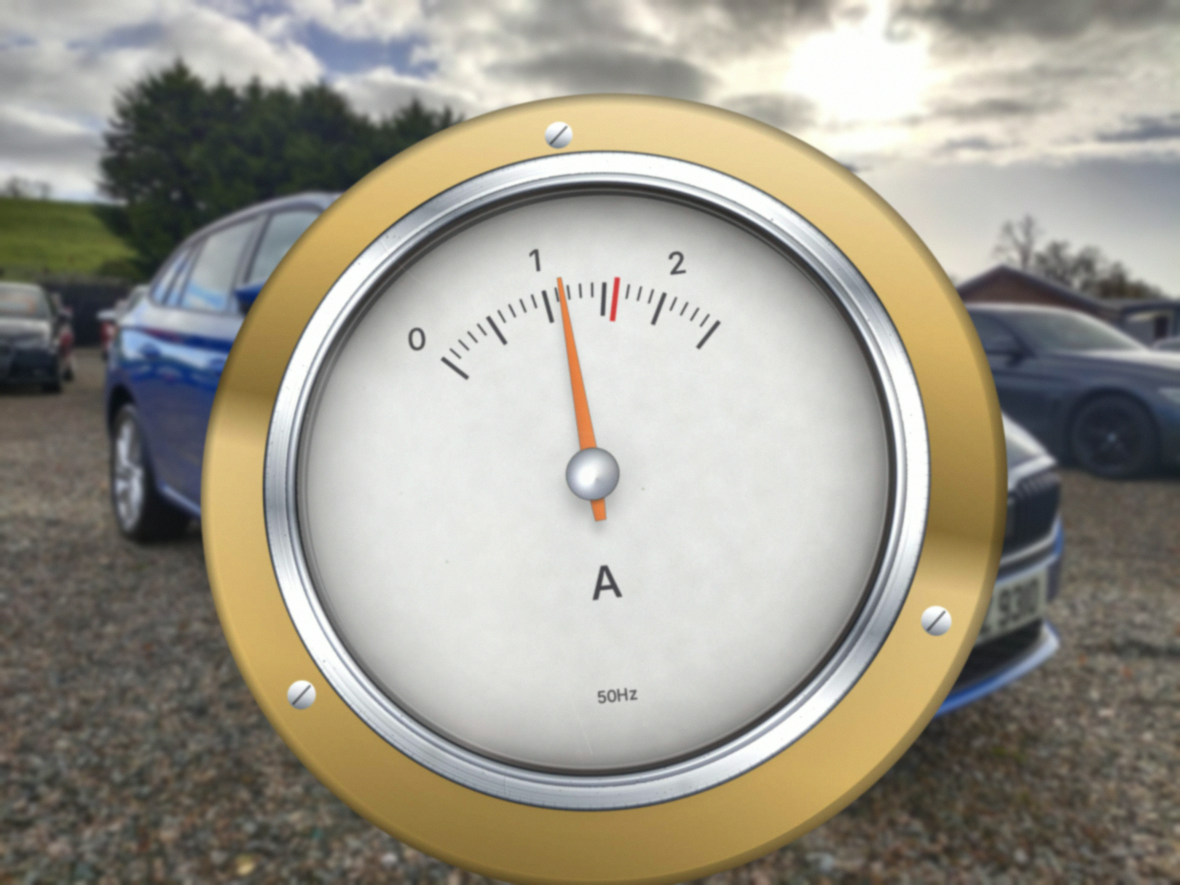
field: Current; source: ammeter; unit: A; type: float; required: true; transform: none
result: 1.15 A
